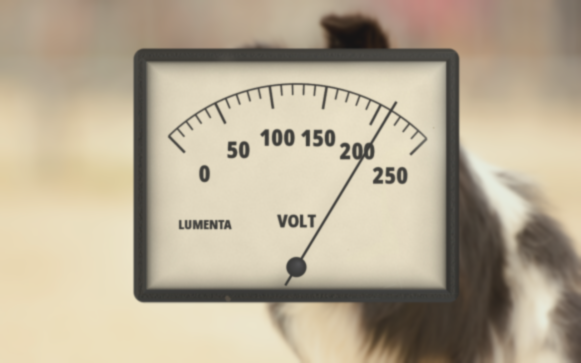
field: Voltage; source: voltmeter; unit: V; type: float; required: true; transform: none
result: 210 V
